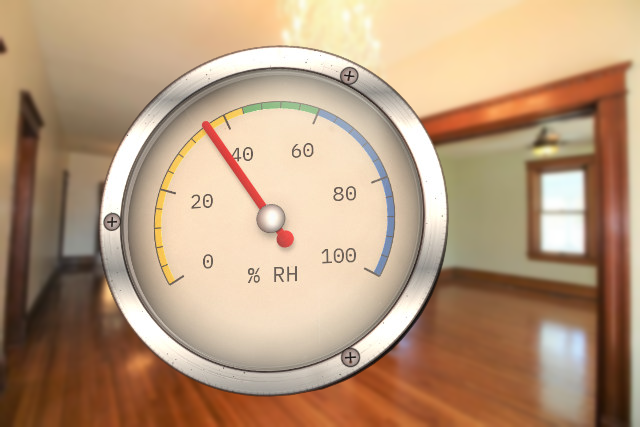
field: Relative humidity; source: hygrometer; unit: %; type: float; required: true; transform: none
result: 36 %
